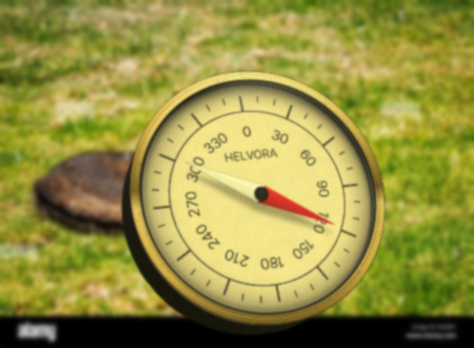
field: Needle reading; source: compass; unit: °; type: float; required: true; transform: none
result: 120 °
